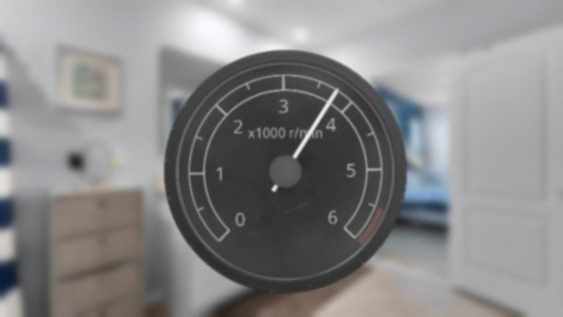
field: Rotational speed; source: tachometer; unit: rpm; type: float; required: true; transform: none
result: 3750 rpm
